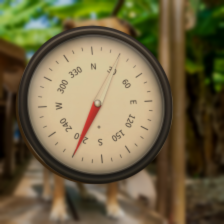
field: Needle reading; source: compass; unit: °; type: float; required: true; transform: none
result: 210 °
